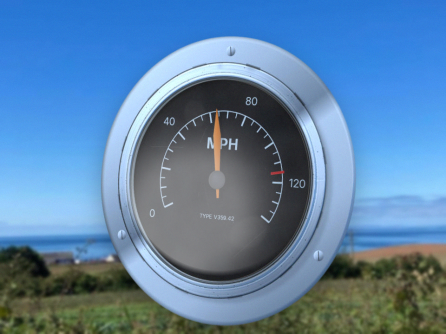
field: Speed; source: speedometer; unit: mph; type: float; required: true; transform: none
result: 65 mph
